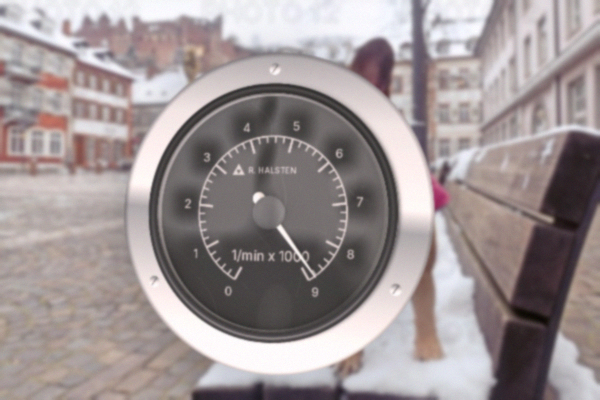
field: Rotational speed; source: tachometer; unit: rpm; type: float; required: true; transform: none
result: 8800 rpm
